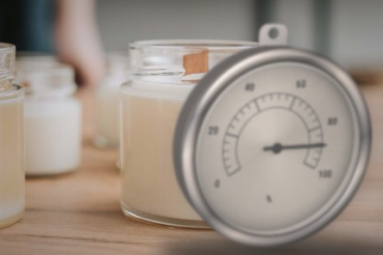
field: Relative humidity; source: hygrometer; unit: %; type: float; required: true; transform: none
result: 88 %
